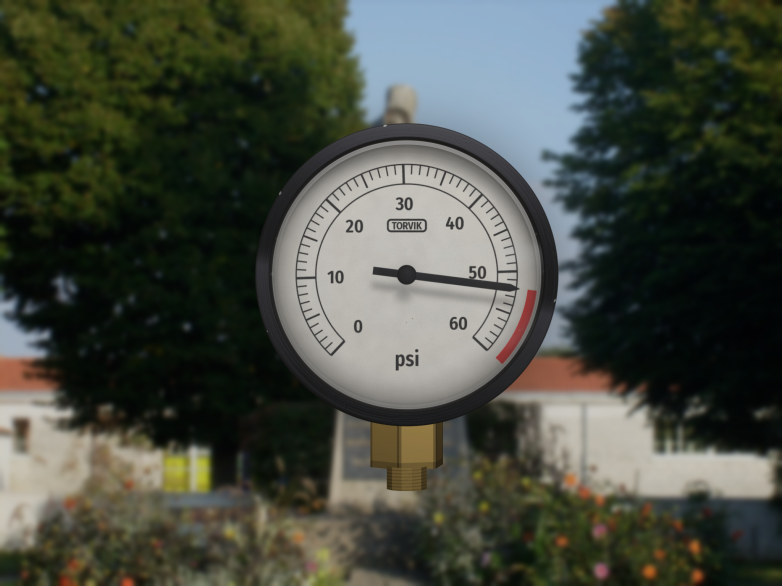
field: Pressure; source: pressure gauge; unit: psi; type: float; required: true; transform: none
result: 52 psi
